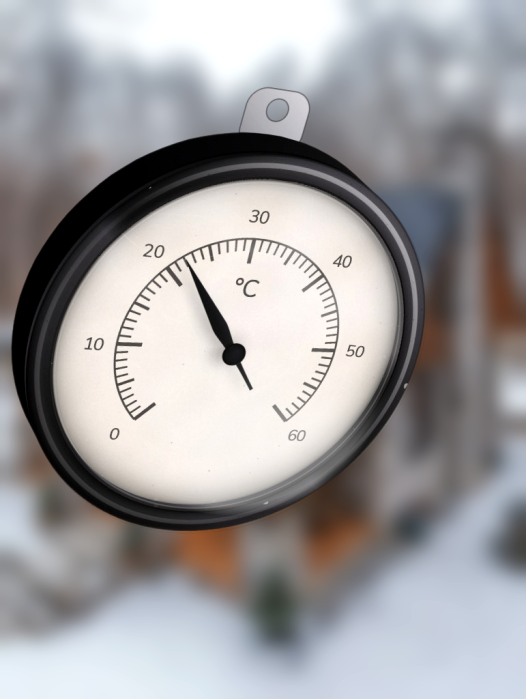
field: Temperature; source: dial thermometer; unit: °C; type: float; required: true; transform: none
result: 22 °C
